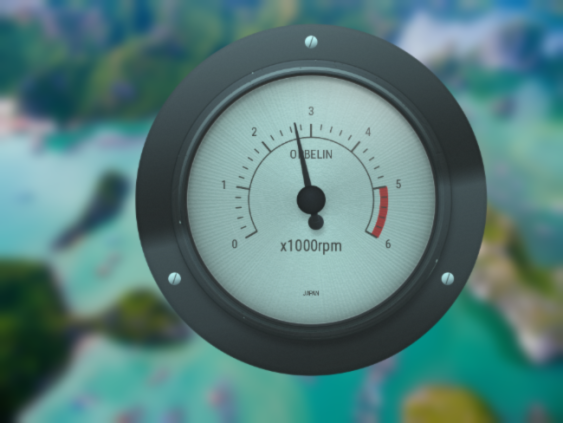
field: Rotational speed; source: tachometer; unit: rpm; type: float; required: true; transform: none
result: 2700 rpm
